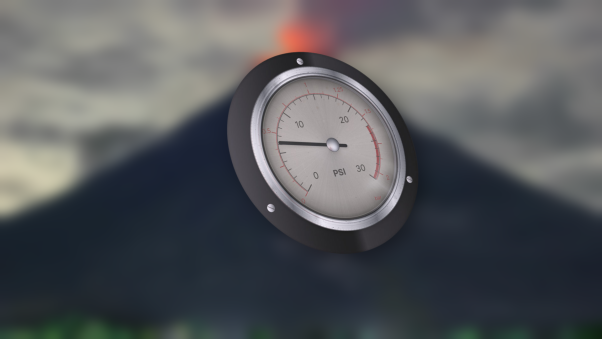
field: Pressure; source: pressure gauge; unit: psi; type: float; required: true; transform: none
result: 6 psi
